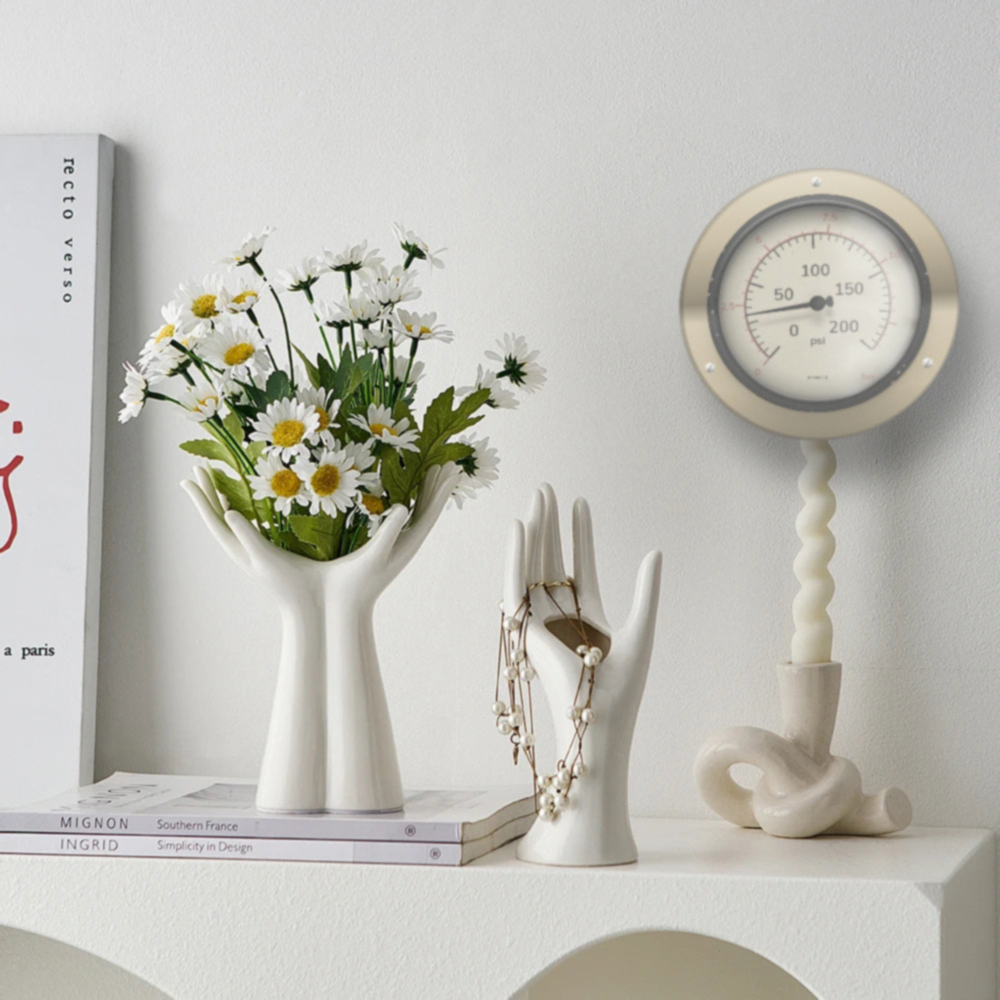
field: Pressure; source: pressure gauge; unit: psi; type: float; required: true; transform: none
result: 30 psi
